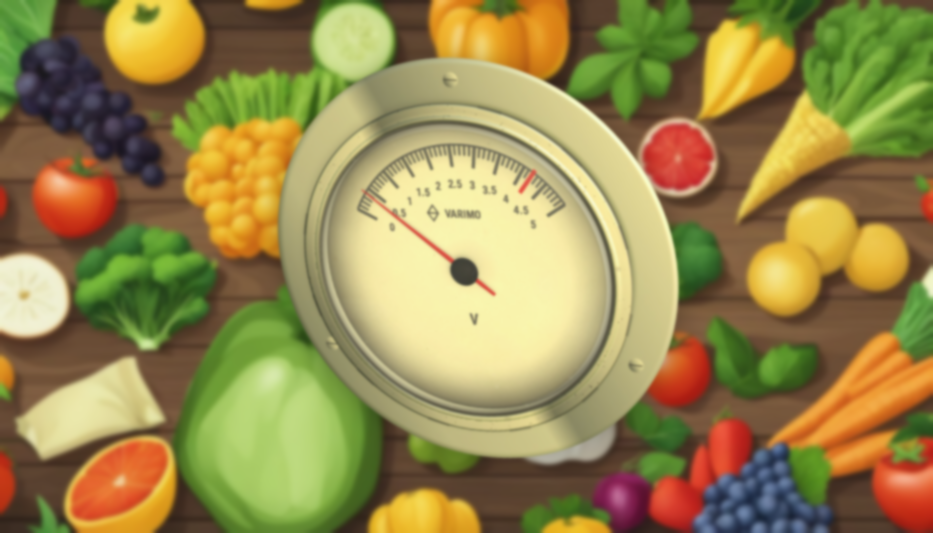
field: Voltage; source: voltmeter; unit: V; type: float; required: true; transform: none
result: 0.5 V
